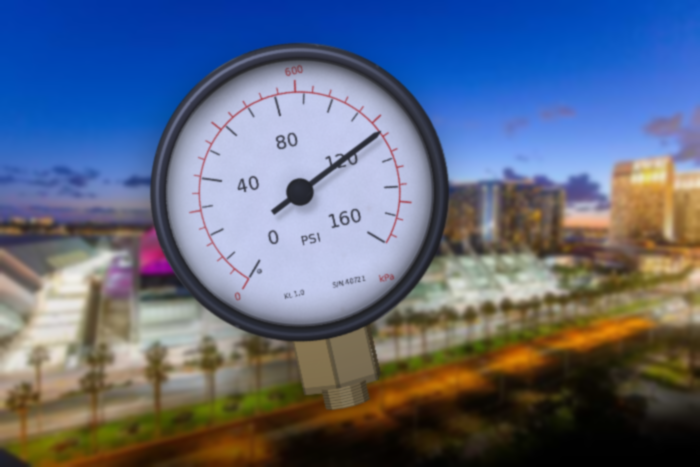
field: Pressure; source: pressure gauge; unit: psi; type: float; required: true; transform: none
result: 120 psi
